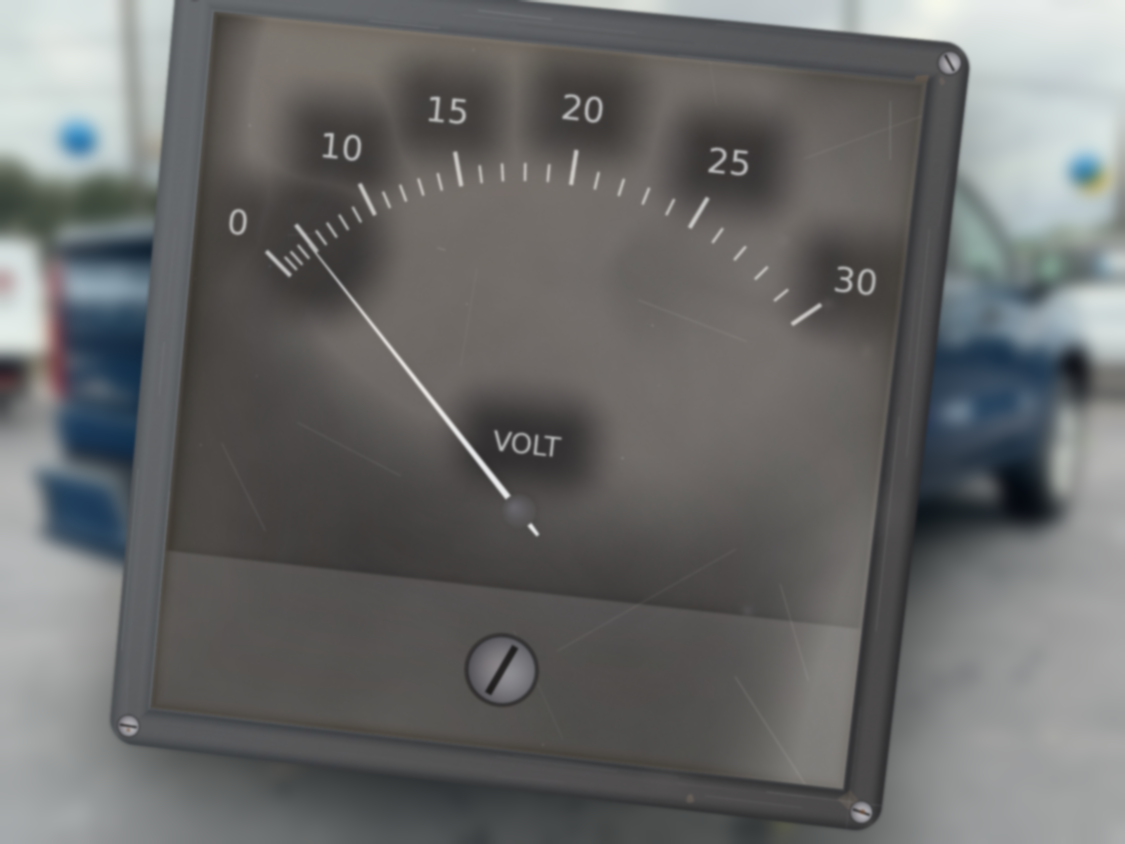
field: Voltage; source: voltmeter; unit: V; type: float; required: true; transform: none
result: 5 V
